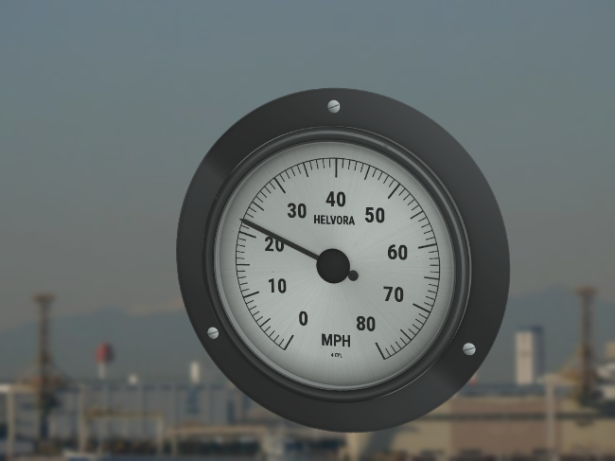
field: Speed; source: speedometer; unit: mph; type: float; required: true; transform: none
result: 22 mph
